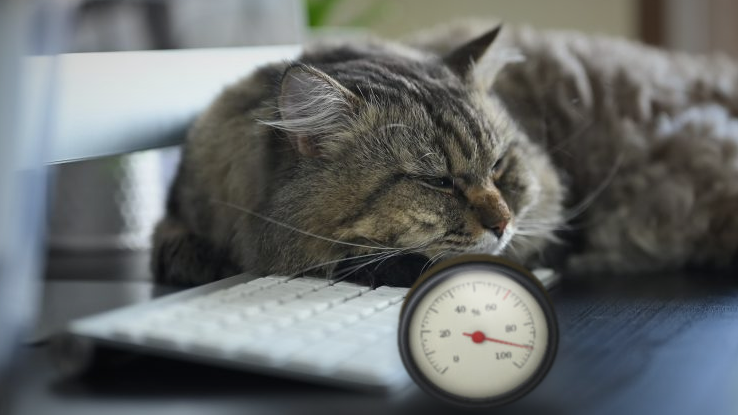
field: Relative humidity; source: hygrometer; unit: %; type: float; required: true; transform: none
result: 90 %
